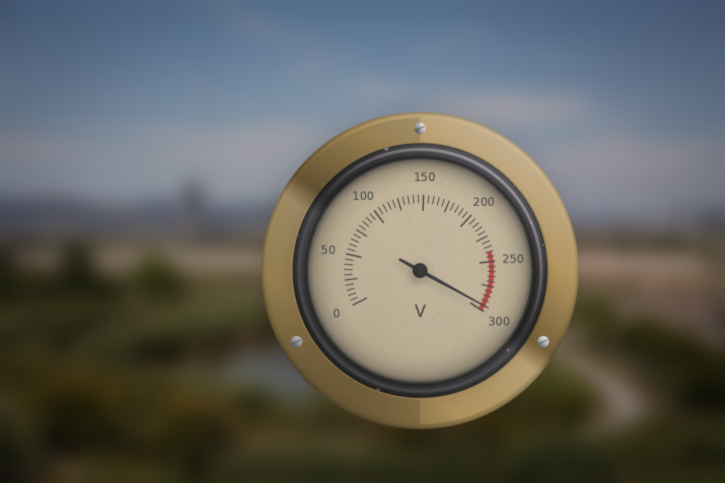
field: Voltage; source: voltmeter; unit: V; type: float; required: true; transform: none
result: 295 V
